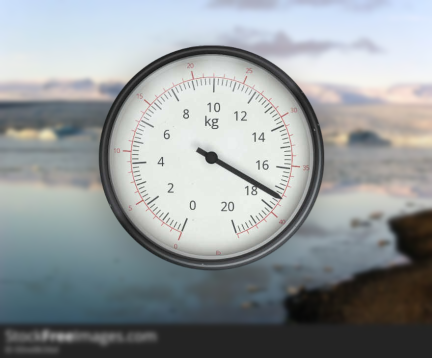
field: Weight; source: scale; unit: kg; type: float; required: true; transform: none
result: 17.4 kg
